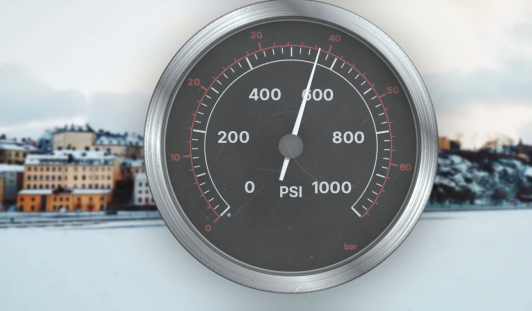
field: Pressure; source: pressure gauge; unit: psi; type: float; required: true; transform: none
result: 560 psi
